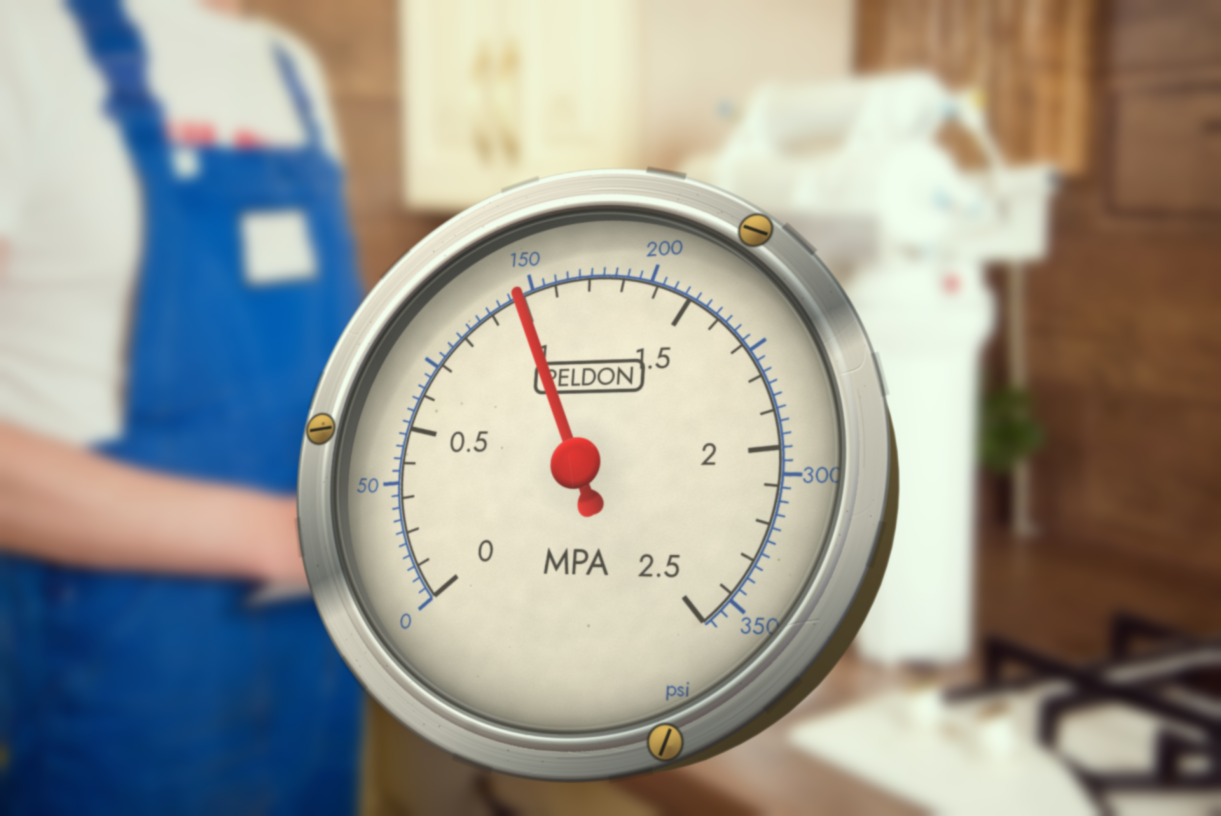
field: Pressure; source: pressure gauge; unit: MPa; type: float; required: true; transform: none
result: 1 MPa
